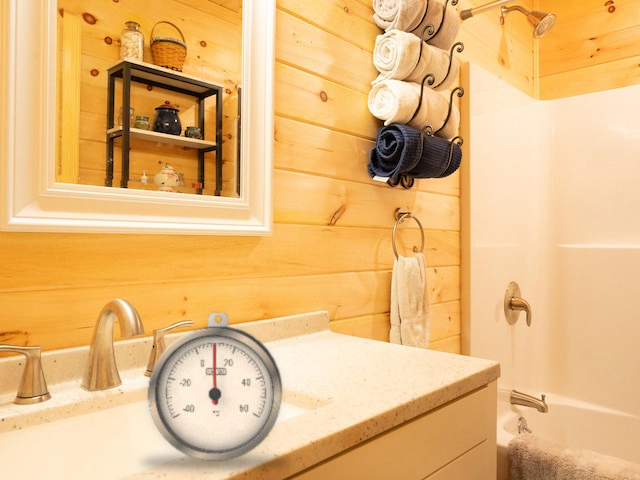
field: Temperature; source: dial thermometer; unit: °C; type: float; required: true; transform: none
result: 10 °C
